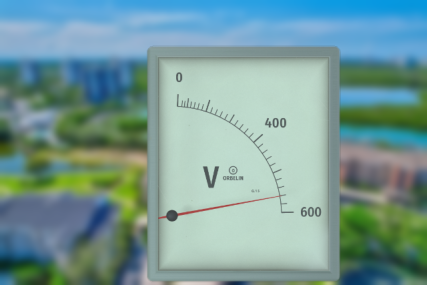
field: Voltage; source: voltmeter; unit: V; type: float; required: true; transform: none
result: 560 V
